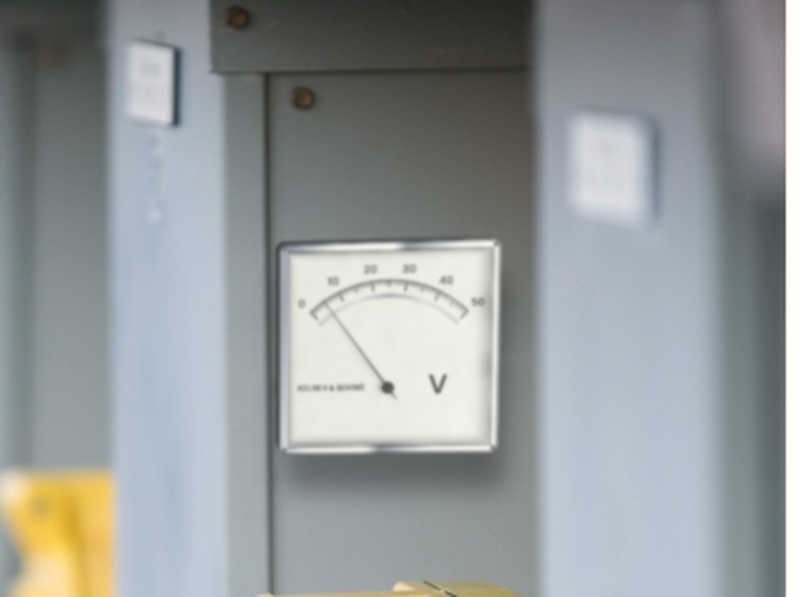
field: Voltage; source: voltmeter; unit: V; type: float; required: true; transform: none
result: 5 V
